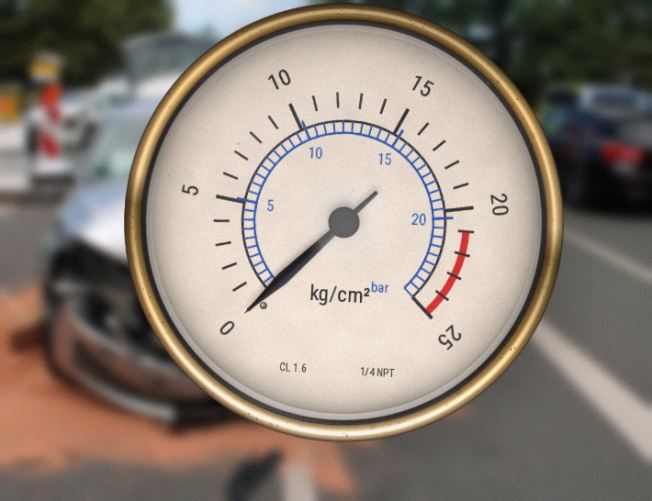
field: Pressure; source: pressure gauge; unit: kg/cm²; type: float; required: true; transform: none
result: 0 kg/cm²
